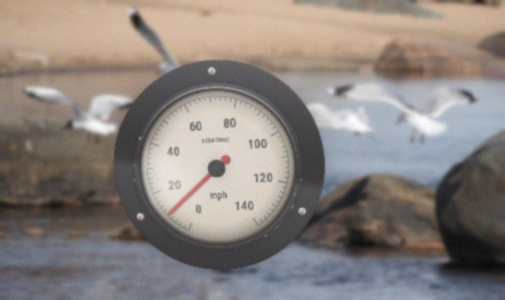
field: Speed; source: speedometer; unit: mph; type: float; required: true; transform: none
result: 10 mph
